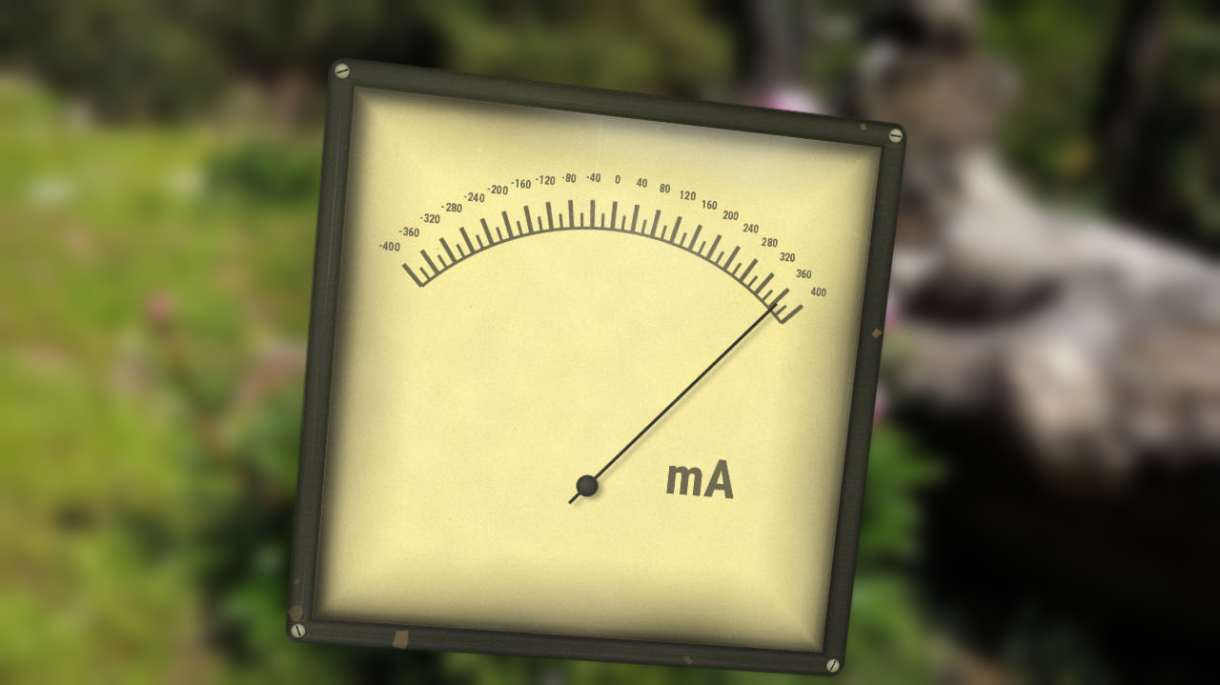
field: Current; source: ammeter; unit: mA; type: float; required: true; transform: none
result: 360 mA
